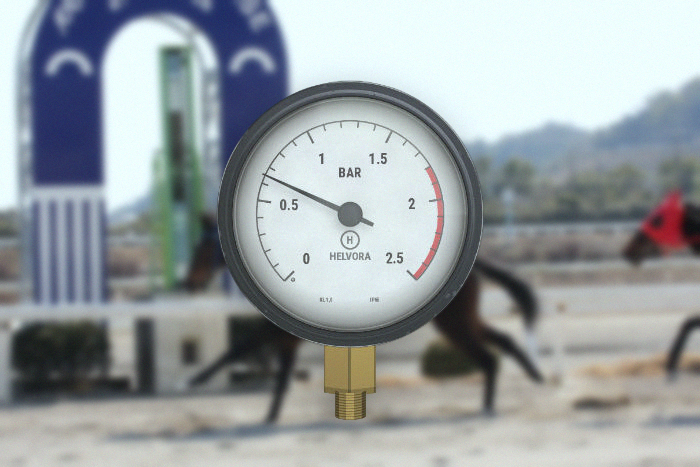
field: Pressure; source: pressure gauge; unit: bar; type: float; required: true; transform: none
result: 0.65 bar
